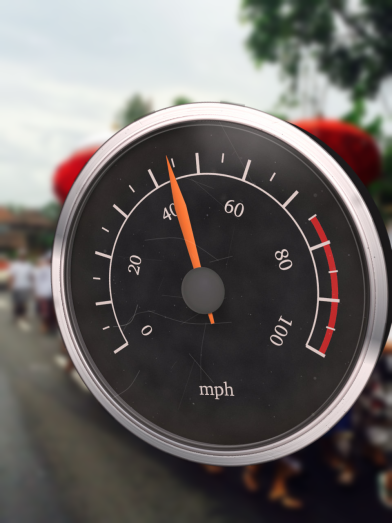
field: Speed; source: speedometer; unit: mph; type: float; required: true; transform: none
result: 45 mph
